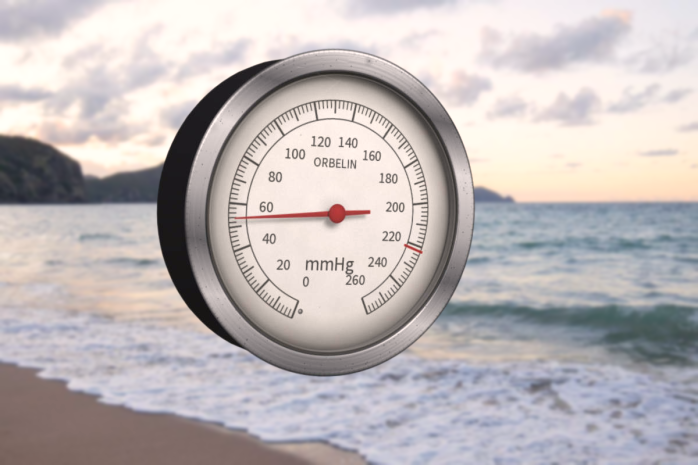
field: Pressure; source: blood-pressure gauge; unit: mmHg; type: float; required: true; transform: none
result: 54 mmHg
